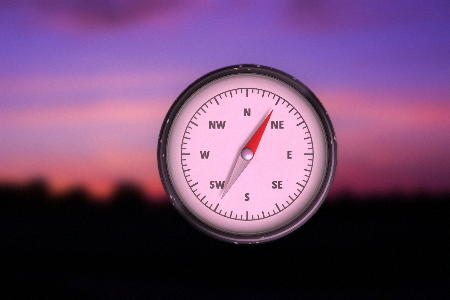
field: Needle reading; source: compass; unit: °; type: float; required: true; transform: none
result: 30 °
